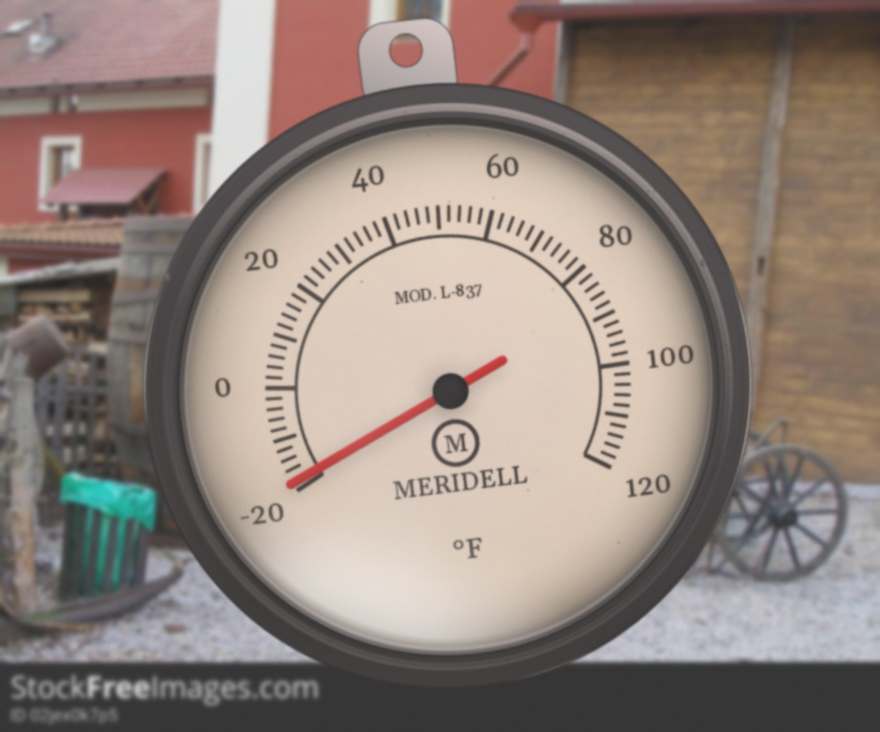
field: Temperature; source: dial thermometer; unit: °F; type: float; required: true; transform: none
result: -18 °F
